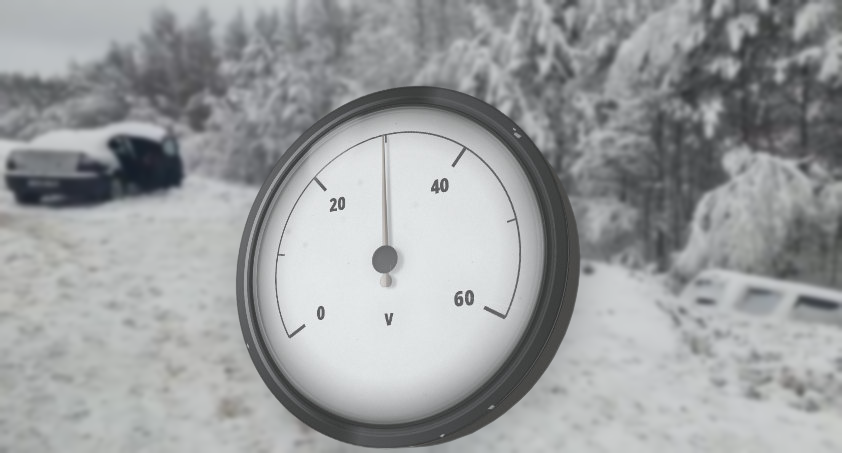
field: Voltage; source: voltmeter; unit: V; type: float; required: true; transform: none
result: 30 V
